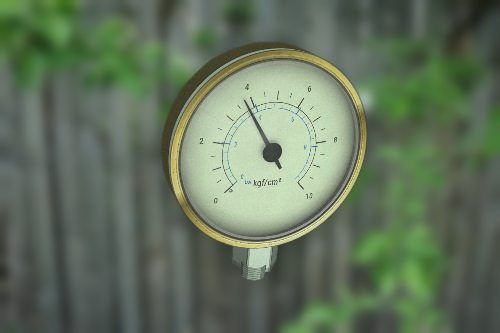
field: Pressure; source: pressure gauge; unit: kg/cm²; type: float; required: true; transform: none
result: 3.75 kg/cm²
